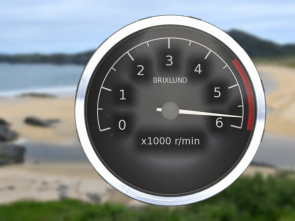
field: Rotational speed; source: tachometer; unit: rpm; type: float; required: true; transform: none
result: 5750 rpm
